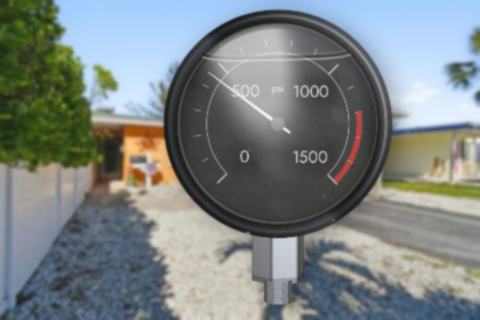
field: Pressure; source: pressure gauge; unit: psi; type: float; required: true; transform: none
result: 450 psi
